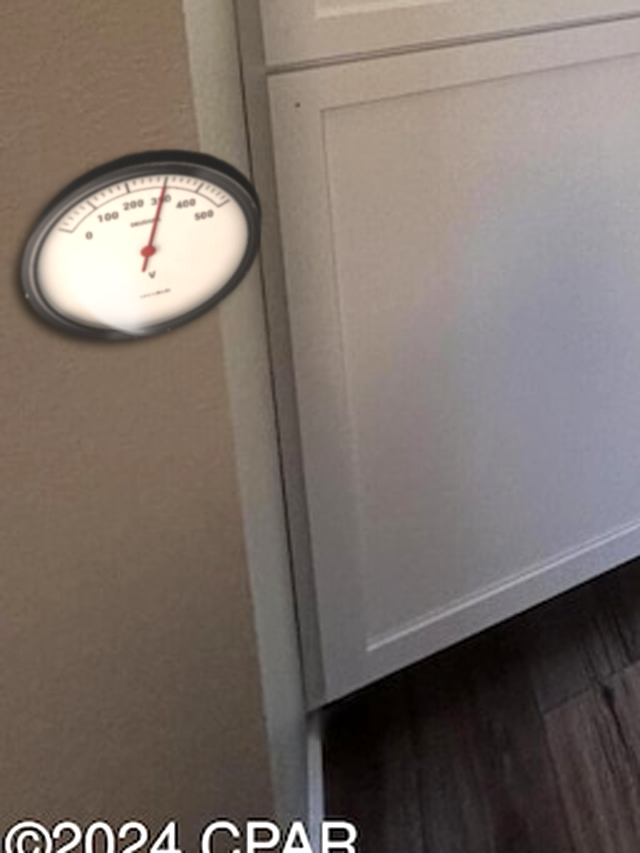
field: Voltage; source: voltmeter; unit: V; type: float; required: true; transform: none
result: 300 V
